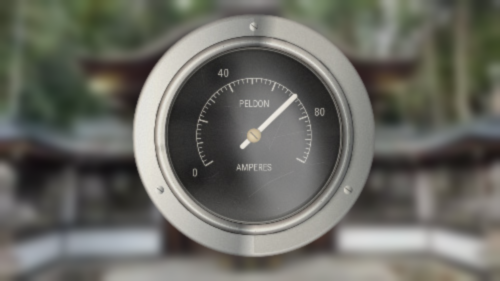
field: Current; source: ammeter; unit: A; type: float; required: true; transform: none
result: 70 A
